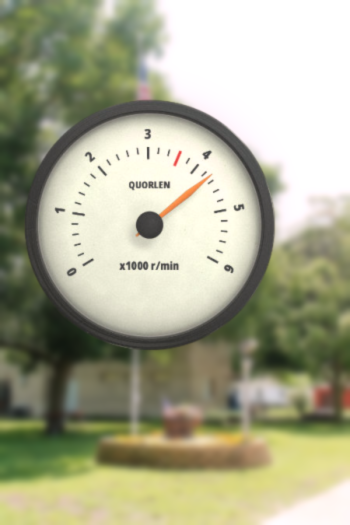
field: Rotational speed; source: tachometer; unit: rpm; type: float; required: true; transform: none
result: 4300 rpm
